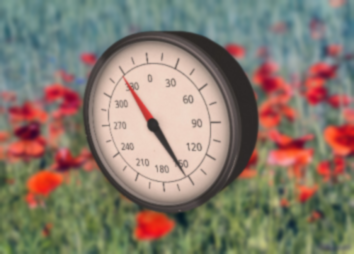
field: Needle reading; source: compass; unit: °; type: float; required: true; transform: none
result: 330 °
